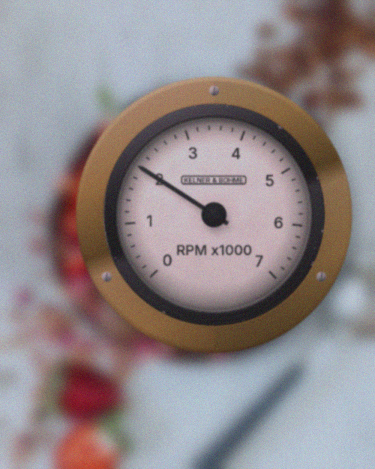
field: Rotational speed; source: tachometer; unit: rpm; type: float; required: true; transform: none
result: 2000 rpm
